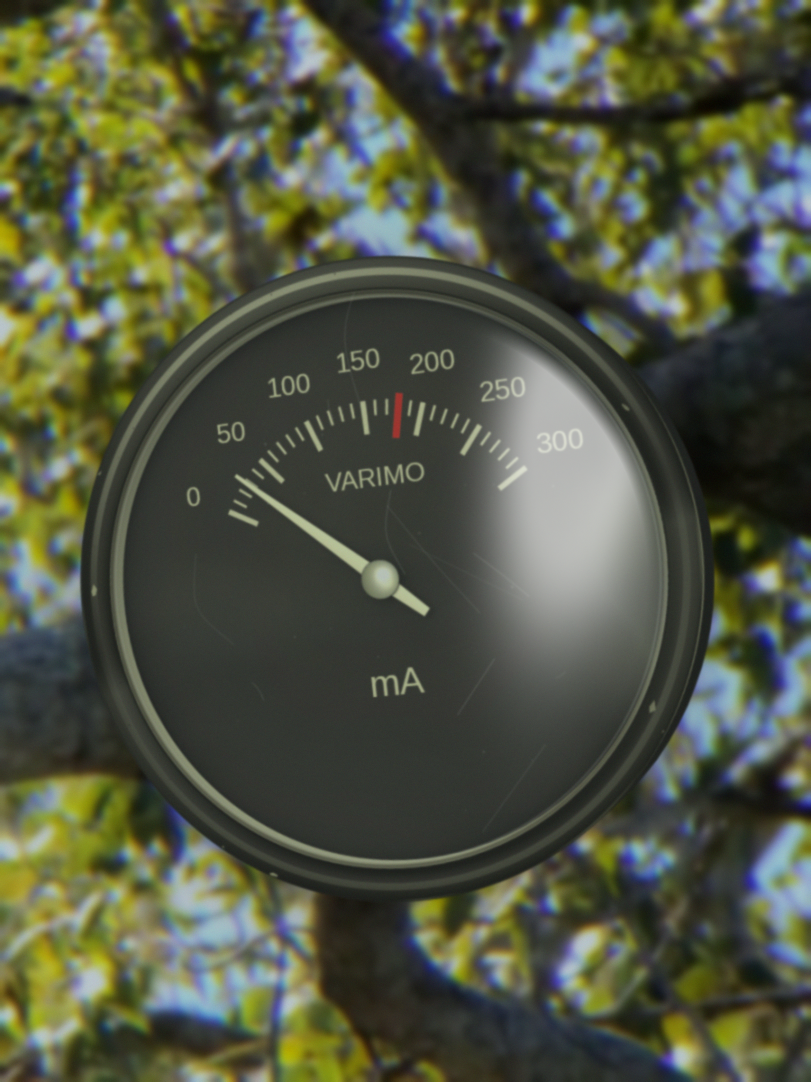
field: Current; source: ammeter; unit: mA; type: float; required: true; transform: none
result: 30 mA
